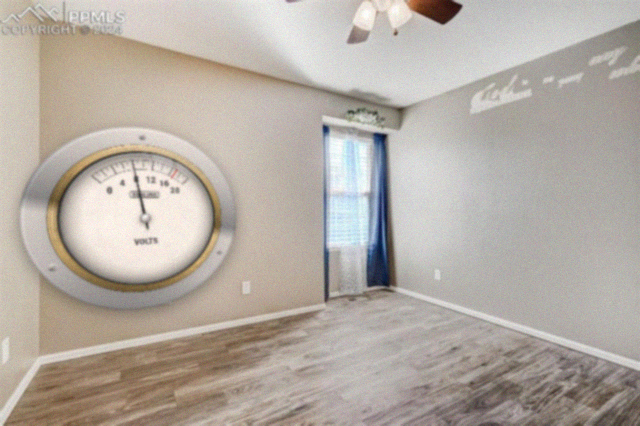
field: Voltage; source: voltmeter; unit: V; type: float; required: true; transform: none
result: 8 V
